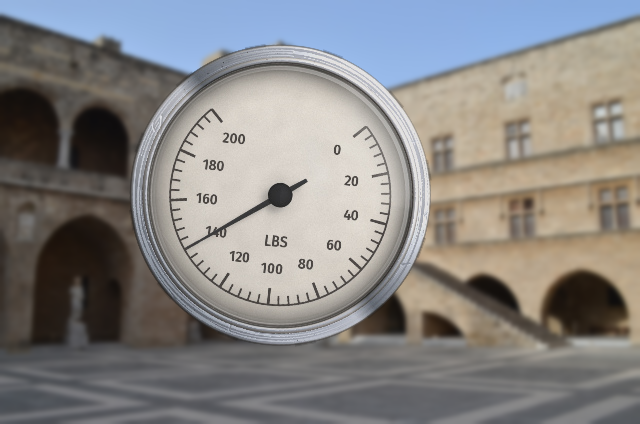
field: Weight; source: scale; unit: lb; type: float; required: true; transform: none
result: 140 lb
